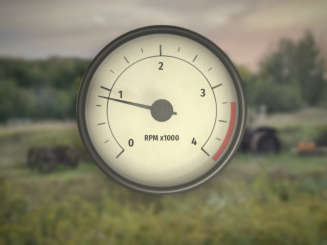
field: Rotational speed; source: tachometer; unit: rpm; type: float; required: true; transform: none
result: 875 rpm
